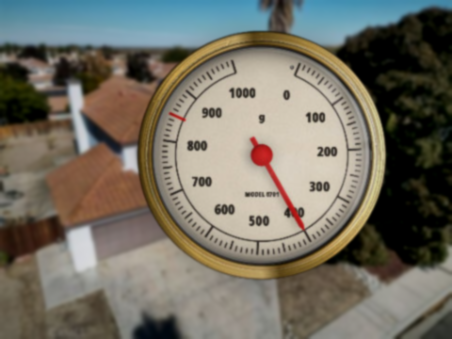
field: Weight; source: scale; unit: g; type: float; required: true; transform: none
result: 400 g
